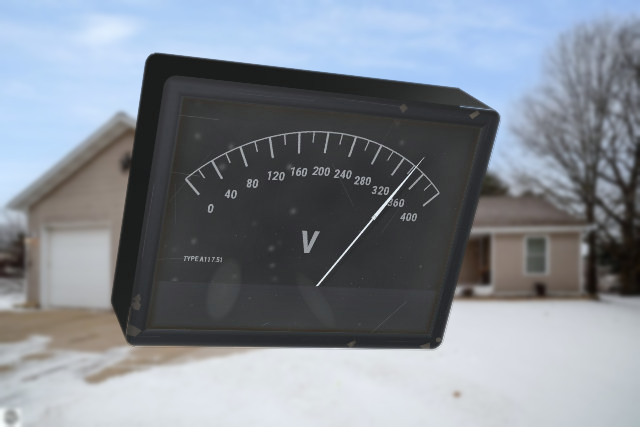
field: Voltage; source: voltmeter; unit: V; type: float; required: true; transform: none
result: 340 V
